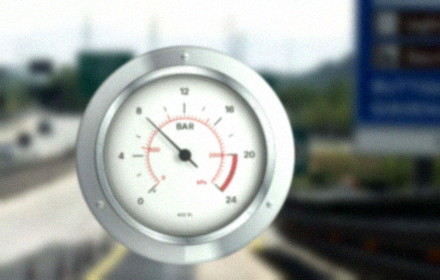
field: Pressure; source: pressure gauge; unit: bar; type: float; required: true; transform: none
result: 8 bar
